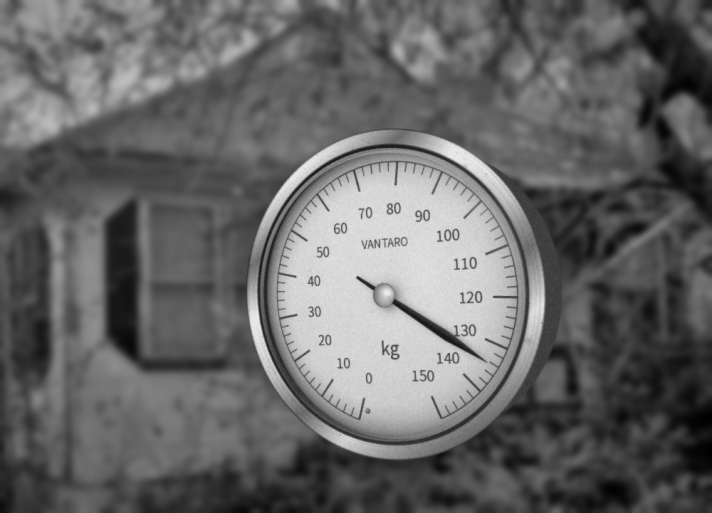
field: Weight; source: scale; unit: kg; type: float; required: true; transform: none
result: 134 kg
